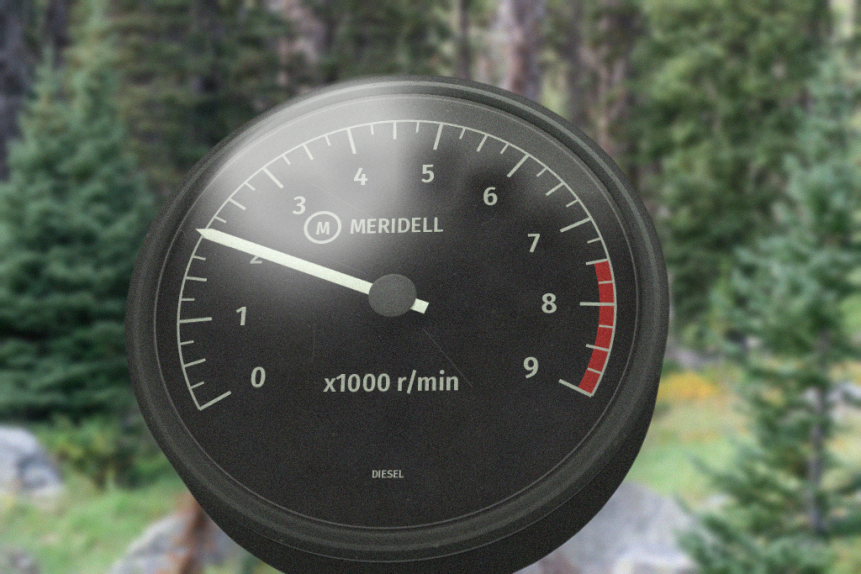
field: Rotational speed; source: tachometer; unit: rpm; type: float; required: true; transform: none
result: 2000 rpm
